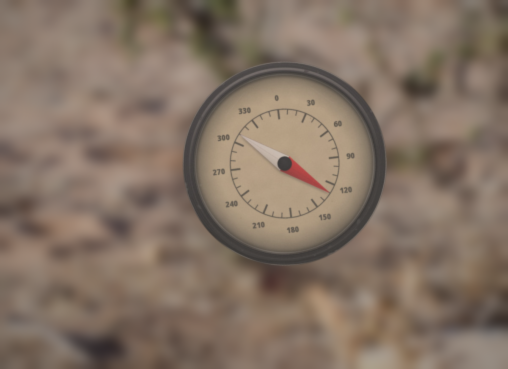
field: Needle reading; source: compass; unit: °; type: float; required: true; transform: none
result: 130 °
